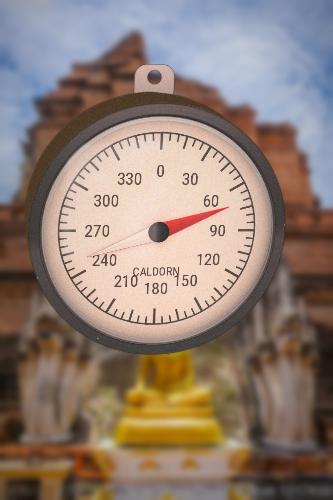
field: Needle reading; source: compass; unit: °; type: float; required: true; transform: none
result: 70 °
